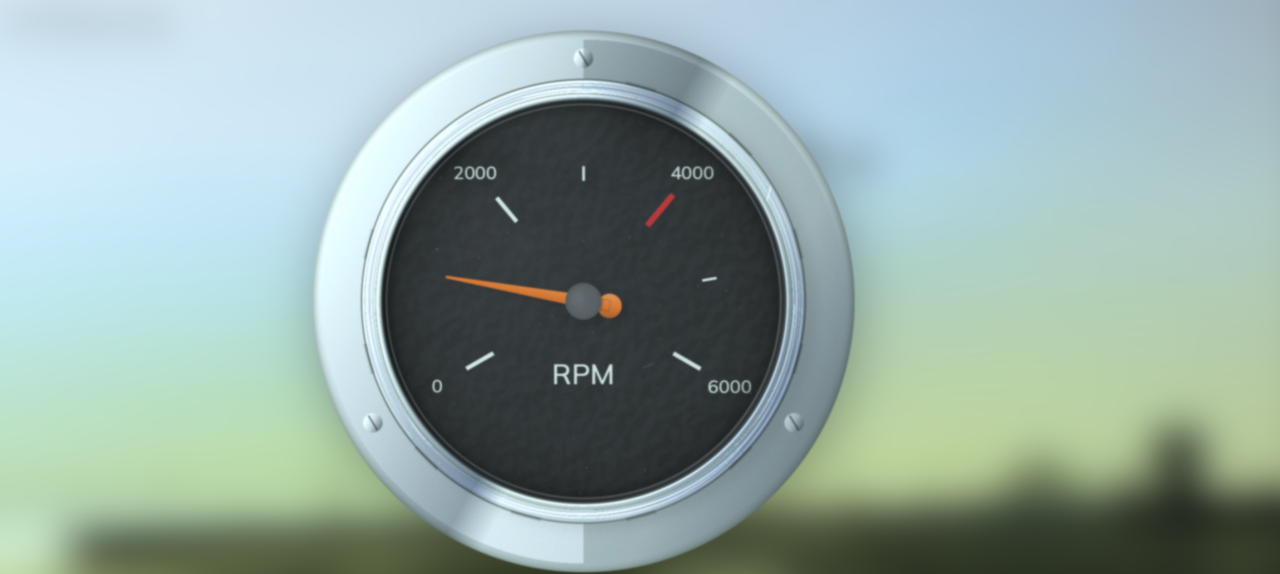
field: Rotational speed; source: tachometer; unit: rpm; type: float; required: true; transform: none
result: 1000 rpm
